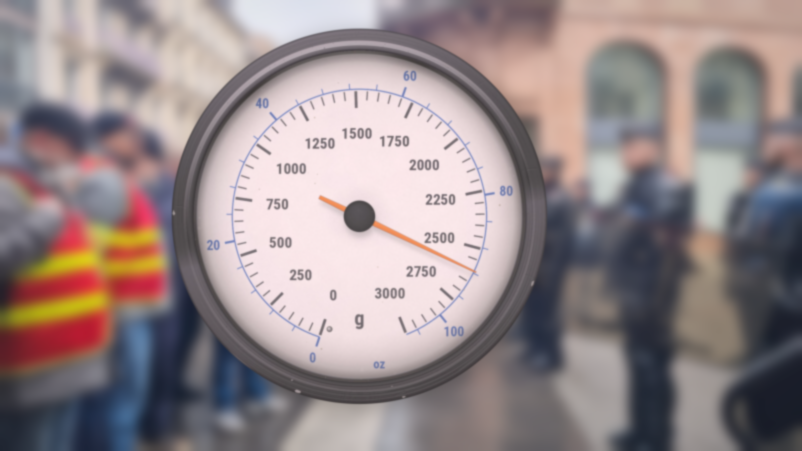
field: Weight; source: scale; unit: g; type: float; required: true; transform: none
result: 2600 g
